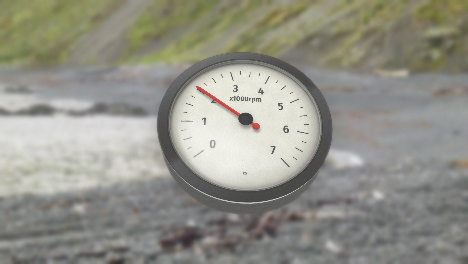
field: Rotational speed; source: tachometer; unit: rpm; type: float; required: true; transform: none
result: 2000 rpm
